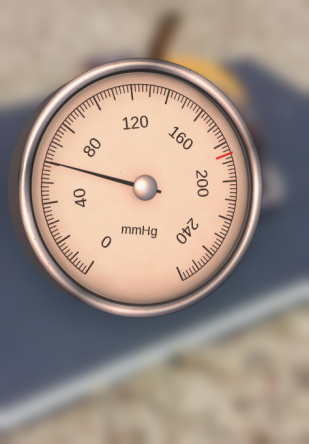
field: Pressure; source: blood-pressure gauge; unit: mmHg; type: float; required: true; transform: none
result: 60 mmHg
